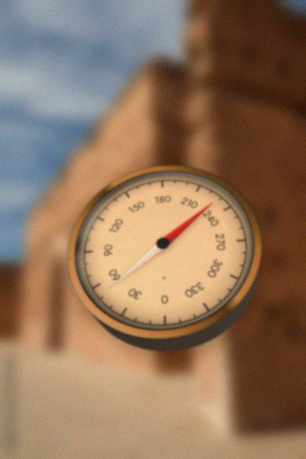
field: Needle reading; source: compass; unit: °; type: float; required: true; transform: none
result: 230 °
